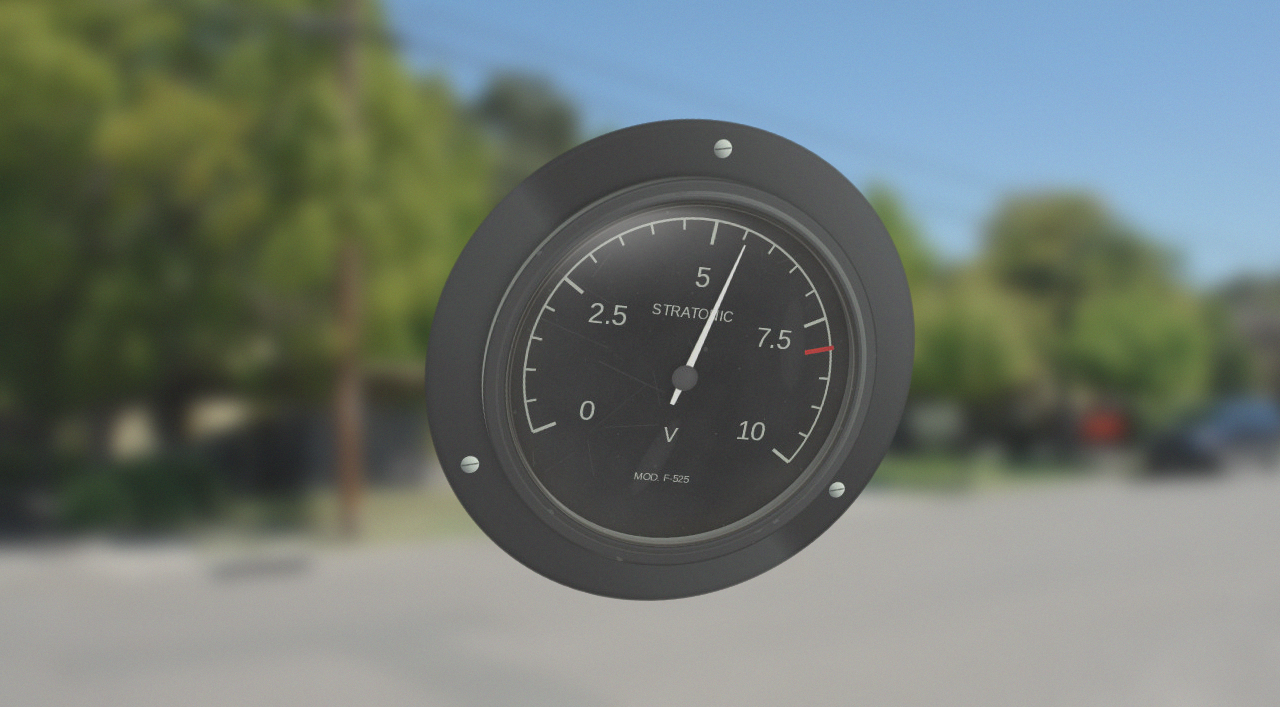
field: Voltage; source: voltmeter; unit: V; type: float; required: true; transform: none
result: 5.5 V
